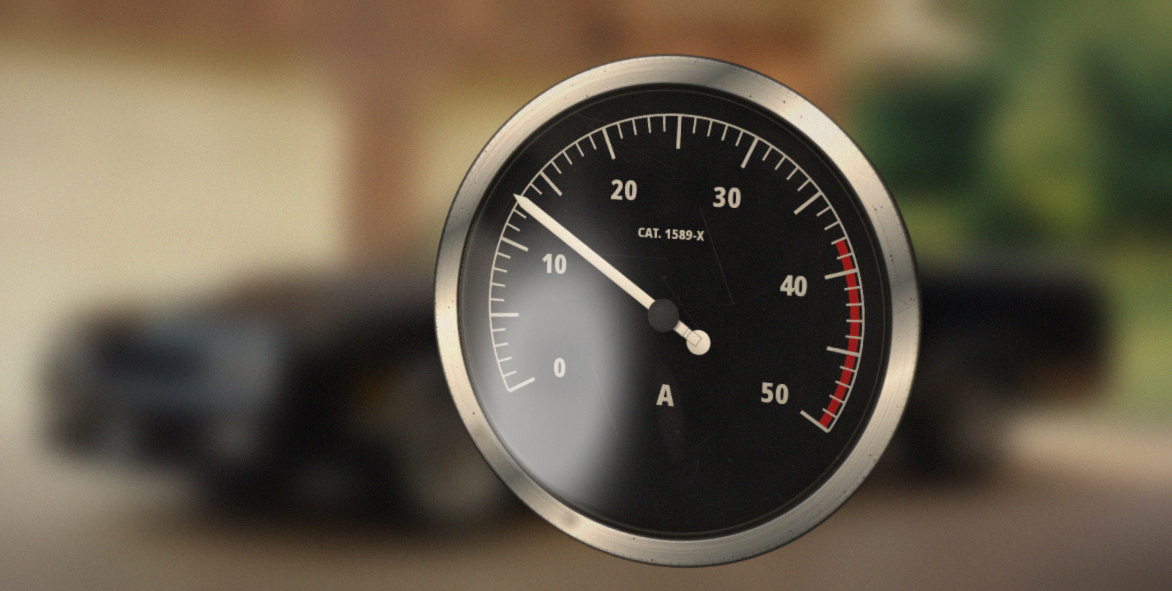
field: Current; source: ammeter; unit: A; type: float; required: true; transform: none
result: 13 A
